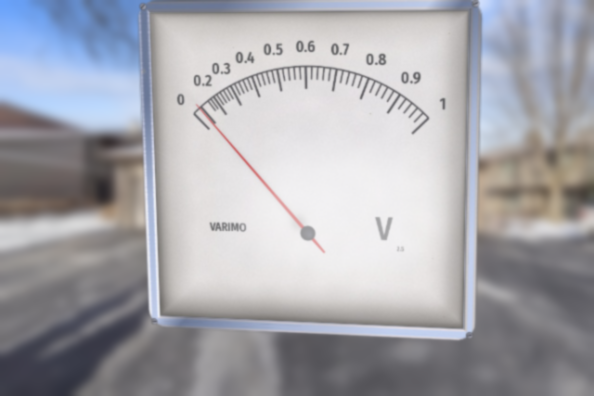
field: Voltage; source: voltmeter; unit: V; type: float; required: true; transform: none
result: 0.1 V
